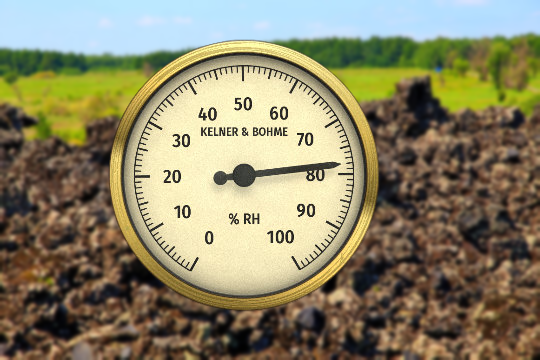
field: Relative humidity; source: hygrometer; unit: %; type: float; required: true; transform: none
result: 78 %
